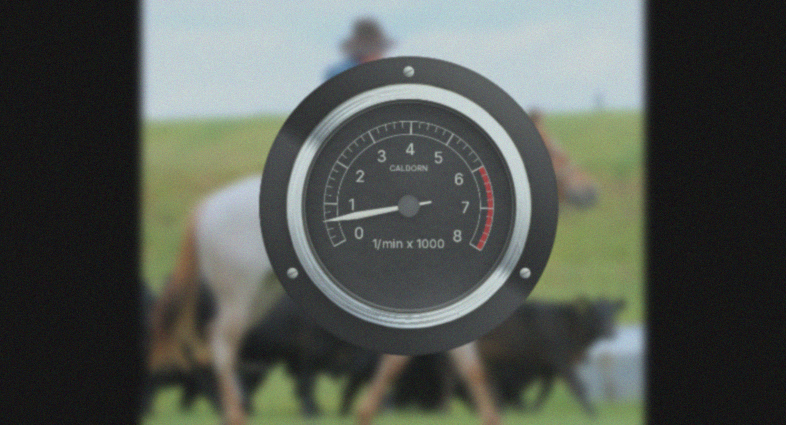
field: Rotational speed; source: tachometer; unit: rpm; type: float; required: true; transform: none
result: 600 rpm
